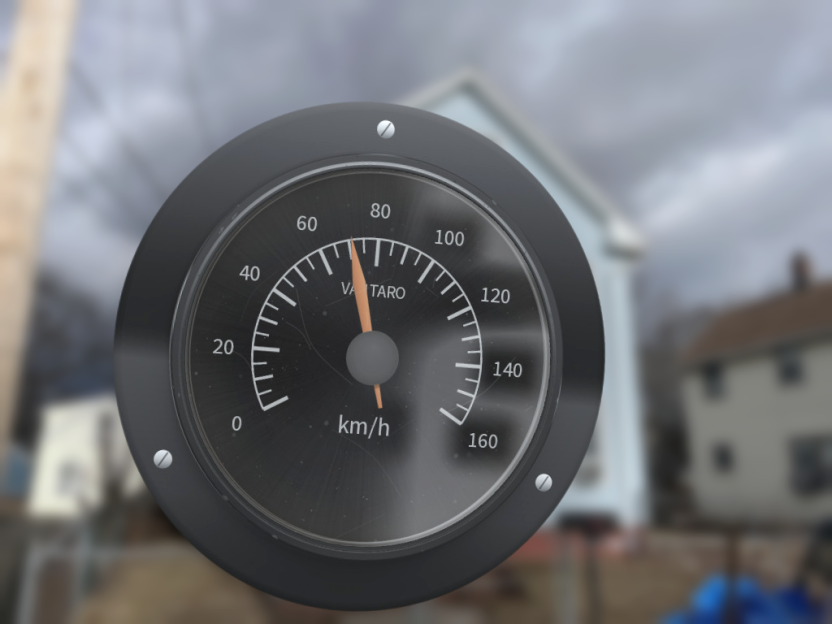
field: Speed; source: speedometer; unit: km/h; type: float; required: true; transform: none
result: 70 km/h
